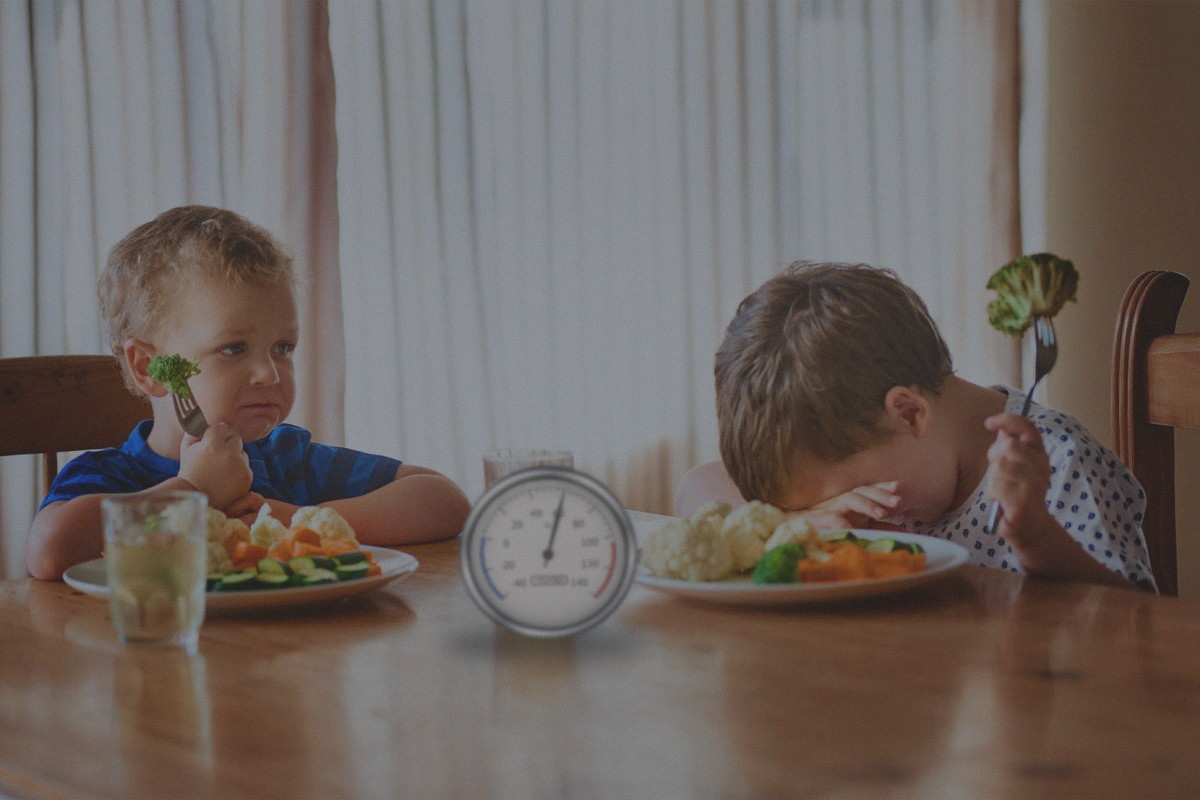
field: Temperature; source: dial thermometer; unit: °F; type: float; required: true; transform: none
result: 60 °F
